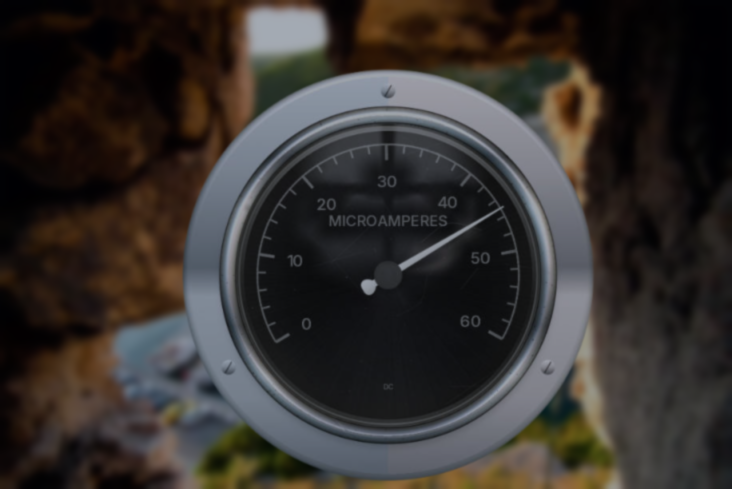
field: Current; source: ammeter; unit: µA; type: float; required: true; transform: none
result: 45 µA
